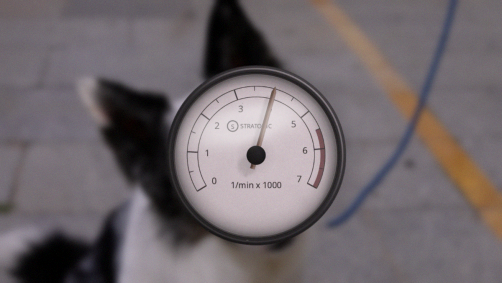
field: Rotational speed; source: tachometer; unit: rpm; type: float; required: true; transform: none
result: 4000 rpm
